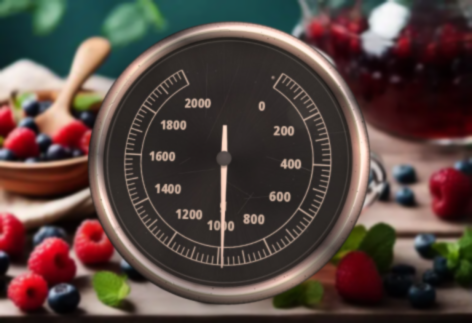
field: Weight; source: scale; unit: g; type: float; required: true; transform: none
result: 980 g
